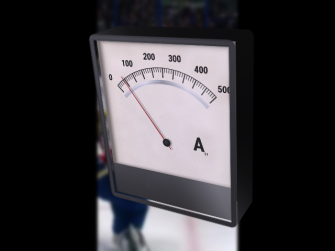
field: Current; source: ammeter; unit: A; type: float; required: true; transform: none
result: 50 A
